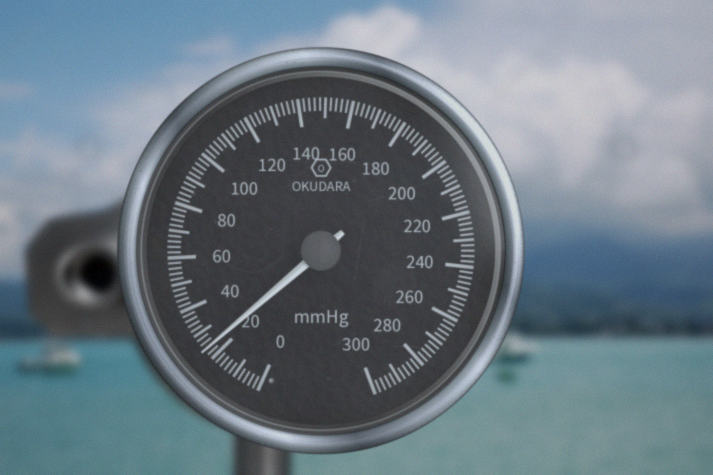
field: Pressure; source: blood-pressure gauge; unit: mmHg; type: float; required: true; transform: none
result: 24 mmHg
